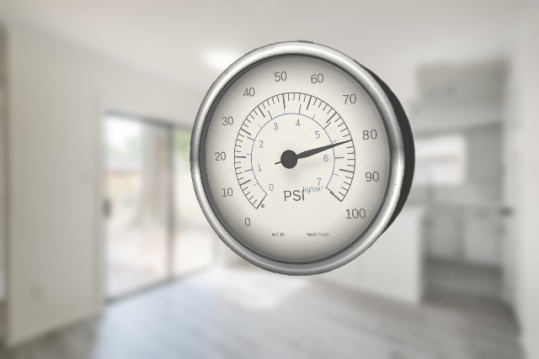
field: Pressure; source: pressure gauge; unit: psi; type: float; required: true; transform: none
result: 80 psi
